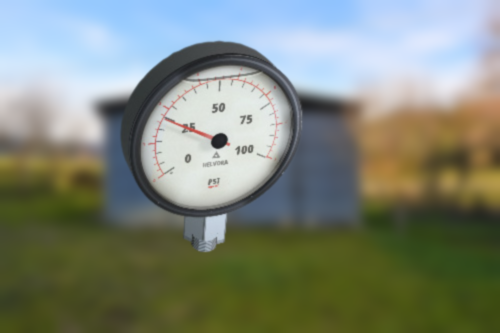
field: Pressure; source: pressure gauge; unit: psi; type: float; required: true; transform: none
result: 25 psi
